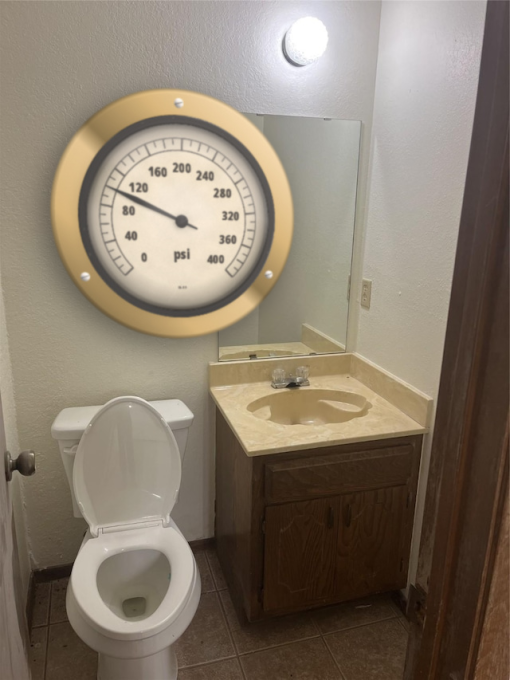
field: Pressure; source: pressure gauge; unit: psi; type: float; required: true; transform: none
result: 100 psi
